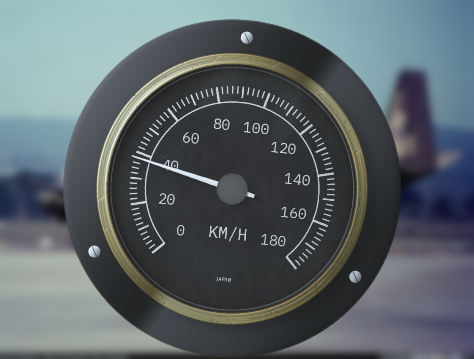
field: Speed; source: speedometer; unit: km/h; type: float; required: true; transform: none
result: 38 km/h
